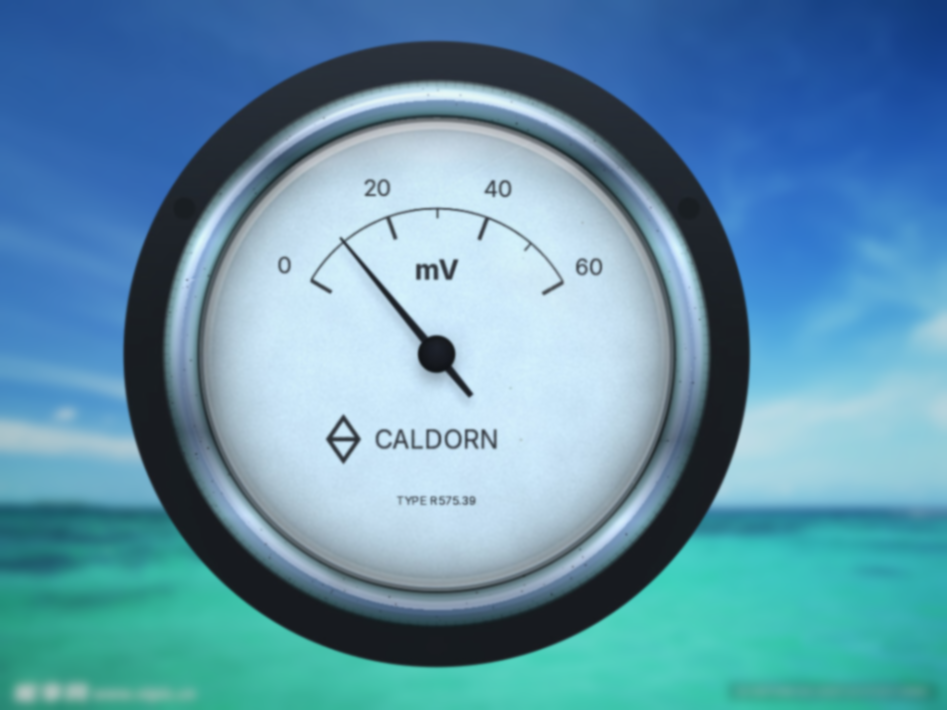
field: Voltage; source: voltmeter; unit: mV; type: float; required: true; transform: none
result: 10 mV
